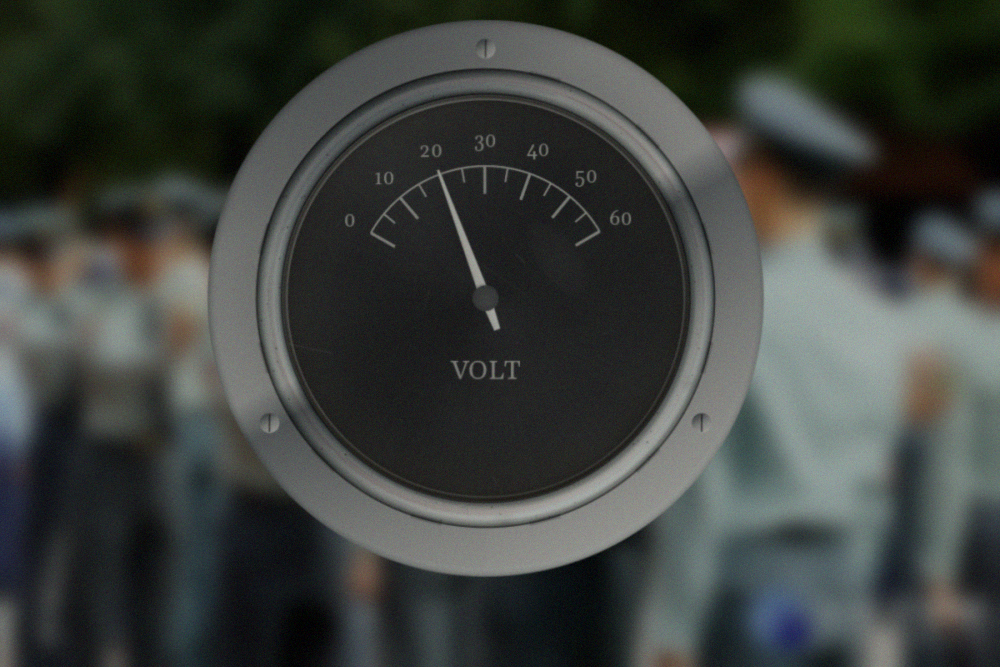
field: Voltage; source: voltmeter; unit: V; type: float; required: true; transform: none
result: 20 V
